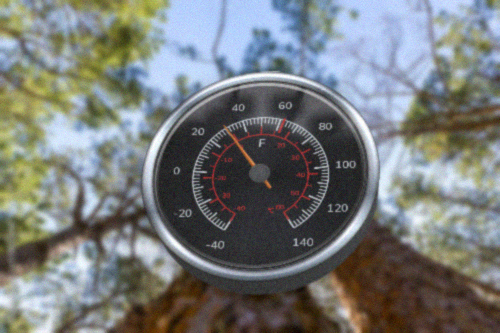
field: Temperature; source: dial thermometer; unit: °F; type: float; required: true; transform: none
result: 30 °F
